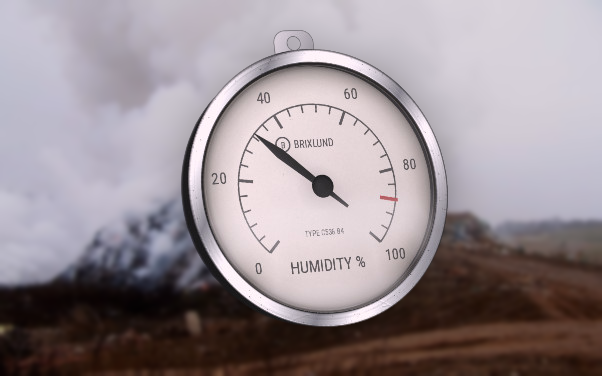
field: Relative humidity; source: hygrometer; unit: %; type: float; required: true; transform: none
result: 32 %
